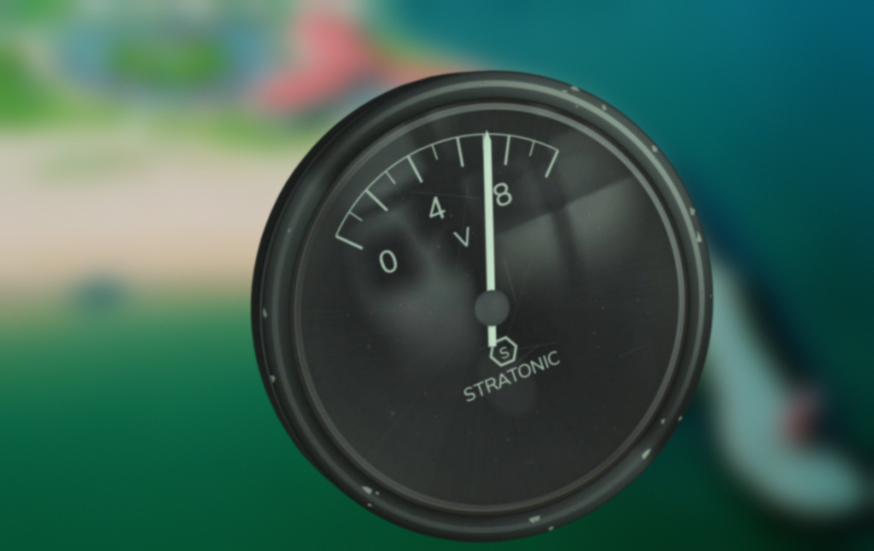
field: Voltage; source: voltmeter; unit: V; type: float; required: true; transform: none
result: 7 V
